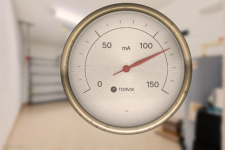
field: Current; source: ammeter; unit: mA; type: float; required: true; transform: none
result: 115 mA
